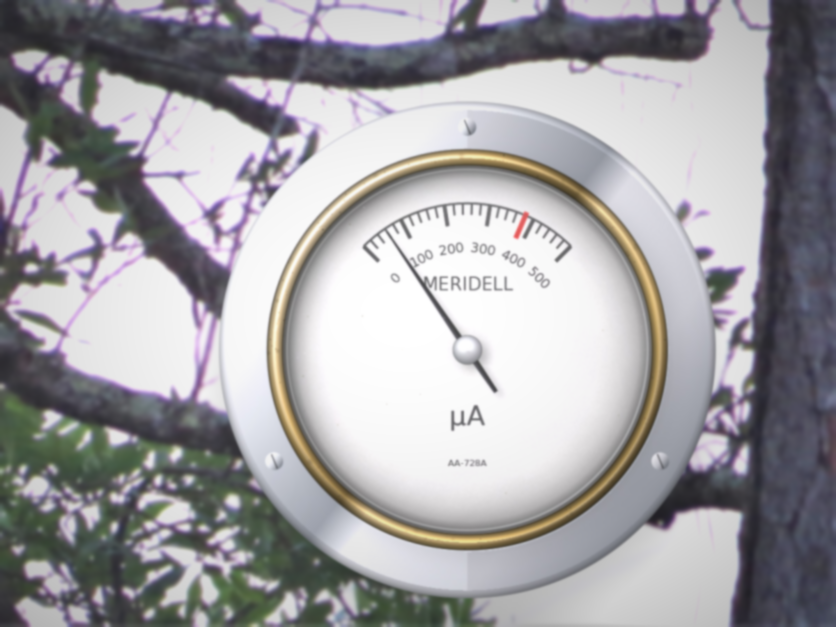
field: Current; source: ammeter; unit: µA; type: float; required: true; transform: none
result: 60 µA
